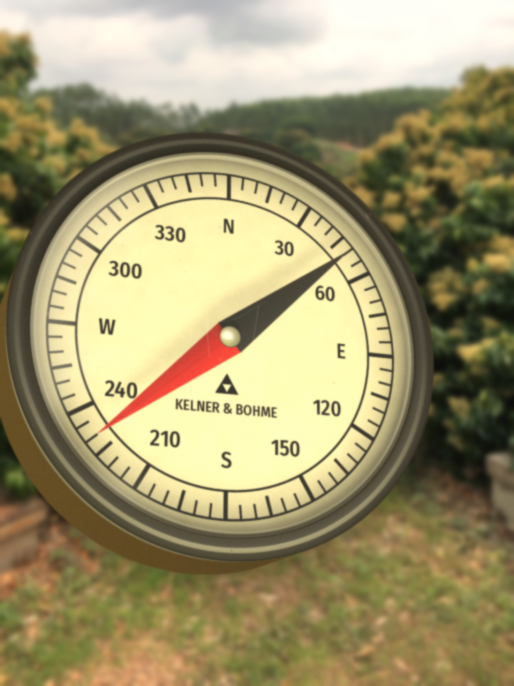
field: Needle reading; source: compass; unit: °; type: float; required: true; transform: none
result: 230 °
